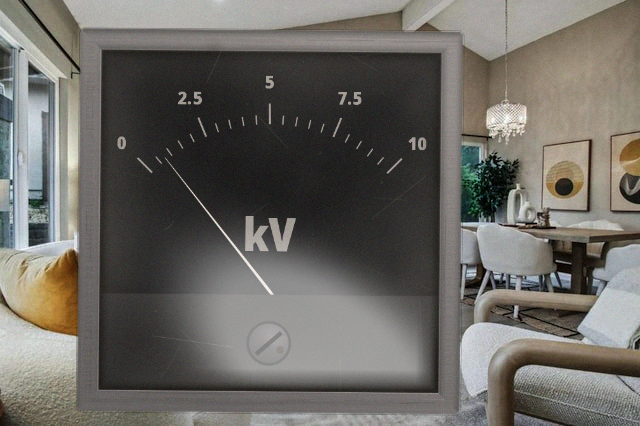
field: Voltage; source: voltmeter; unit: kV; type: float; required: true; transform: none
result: 0.75 kV
